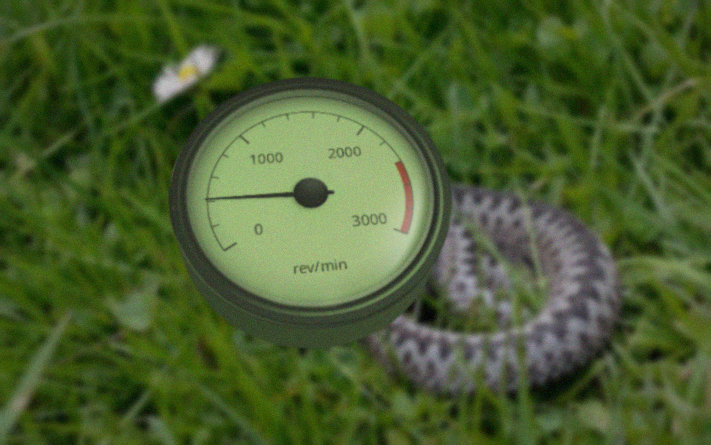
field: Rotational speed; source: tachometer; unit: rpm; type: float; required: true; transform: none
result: 400 rpm
